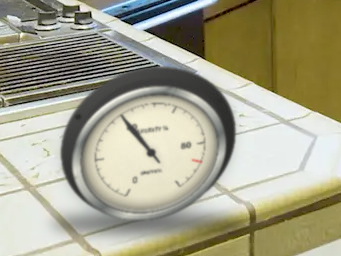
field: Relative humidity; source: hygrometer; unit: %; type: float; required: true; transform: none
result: 40 %
